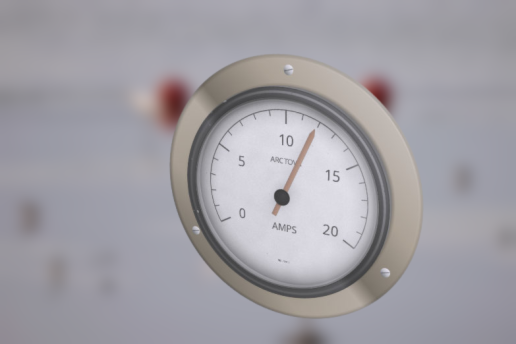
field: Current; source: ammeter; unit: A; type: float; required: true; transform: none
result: 12 A
